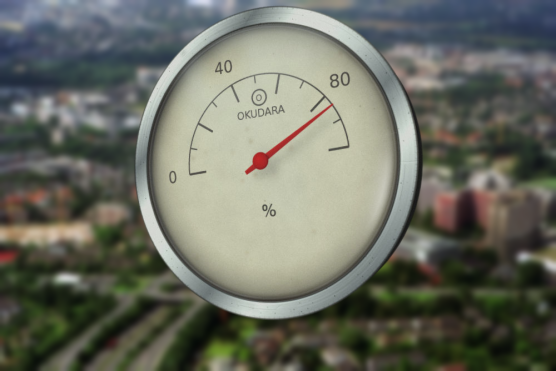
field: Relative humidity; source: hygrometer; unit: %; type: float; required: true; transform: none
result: 85 %
